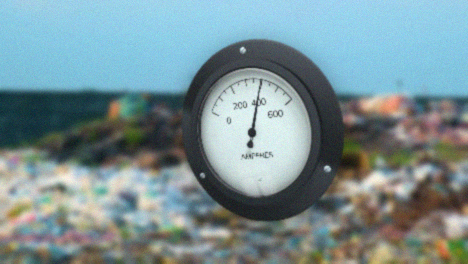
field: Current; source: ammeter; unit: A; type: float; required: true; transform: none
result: 400 A
